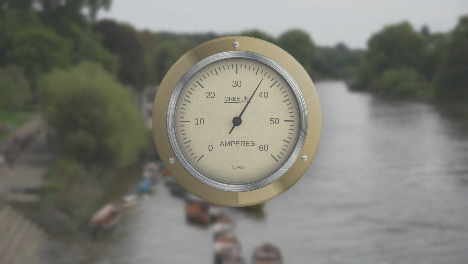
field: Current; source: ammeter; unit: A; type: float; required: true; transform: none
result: 37 A
